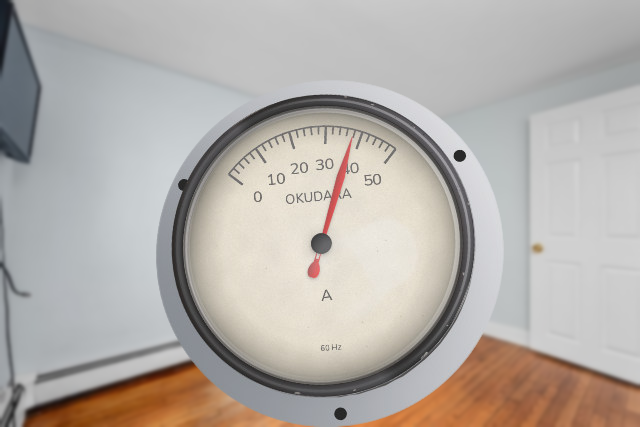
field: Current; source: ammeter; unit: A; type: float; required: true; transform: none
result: 38 A
